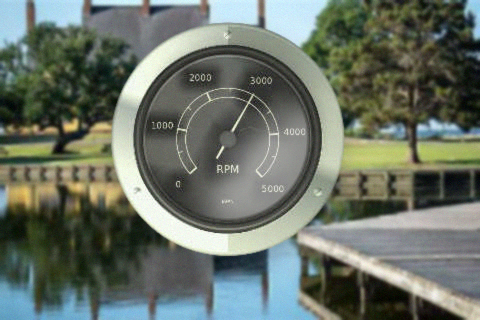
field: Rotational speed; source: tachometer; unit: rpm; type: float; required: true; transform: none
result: 3000 rpm
